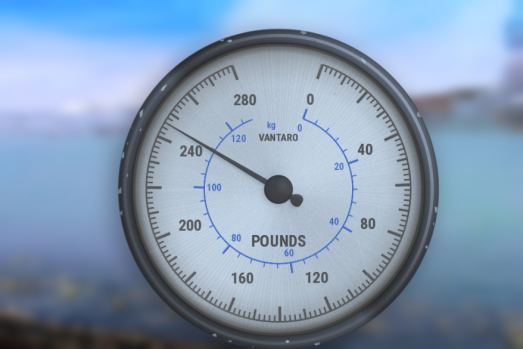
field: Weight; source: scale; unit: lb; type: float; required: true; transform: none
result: 246 lb
